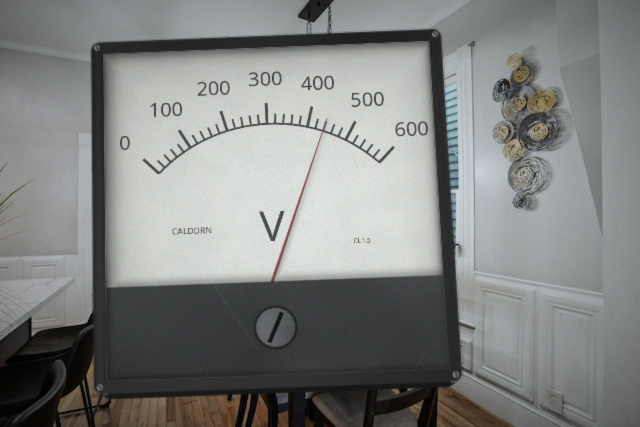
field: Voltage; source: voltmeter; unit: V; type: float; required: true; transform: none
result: 440 V
